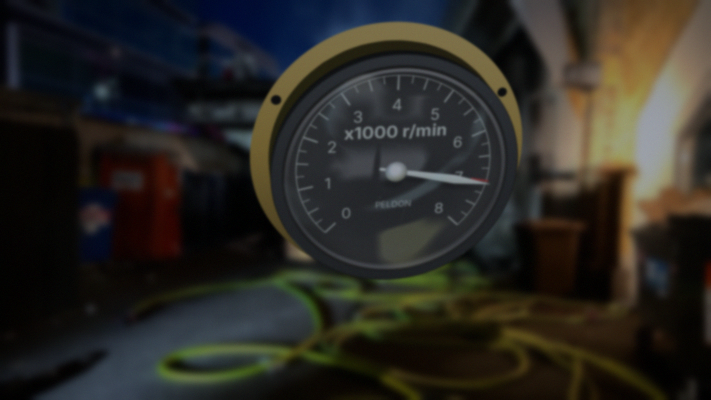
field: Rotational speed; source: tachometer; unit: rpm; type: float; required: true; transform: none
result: 7000 rpm
